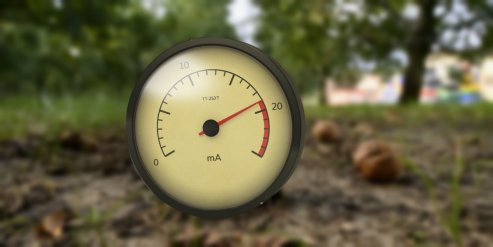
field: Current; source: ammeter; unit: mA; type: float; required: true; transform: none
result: 19 mA
